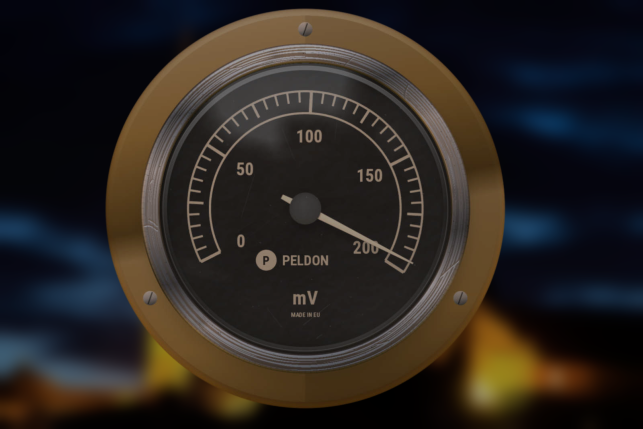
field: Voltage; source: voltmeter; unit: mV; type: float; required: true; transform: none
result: 195 mV
